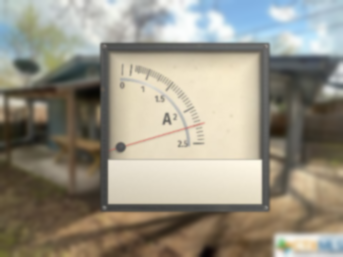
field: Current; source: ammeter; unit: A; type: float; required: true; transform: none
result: 2.25 A
